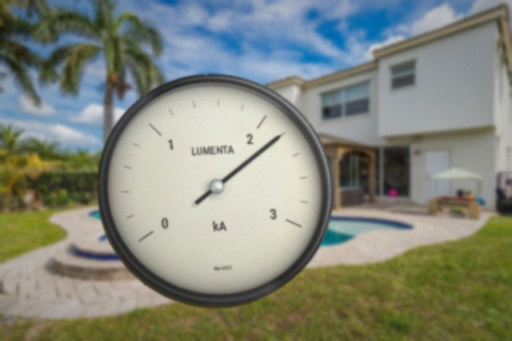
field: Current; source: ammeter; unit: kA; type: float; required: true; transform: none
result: 2.2 kA
